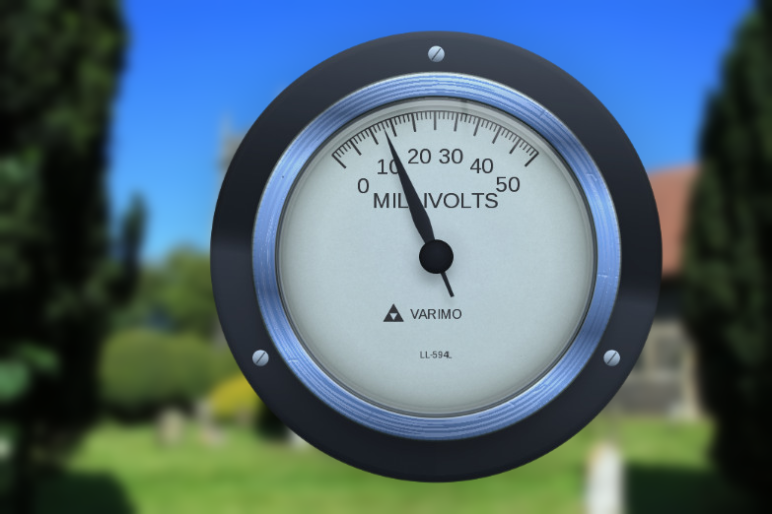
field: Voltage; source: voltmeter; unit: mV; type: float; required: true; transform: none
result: 13 mV
